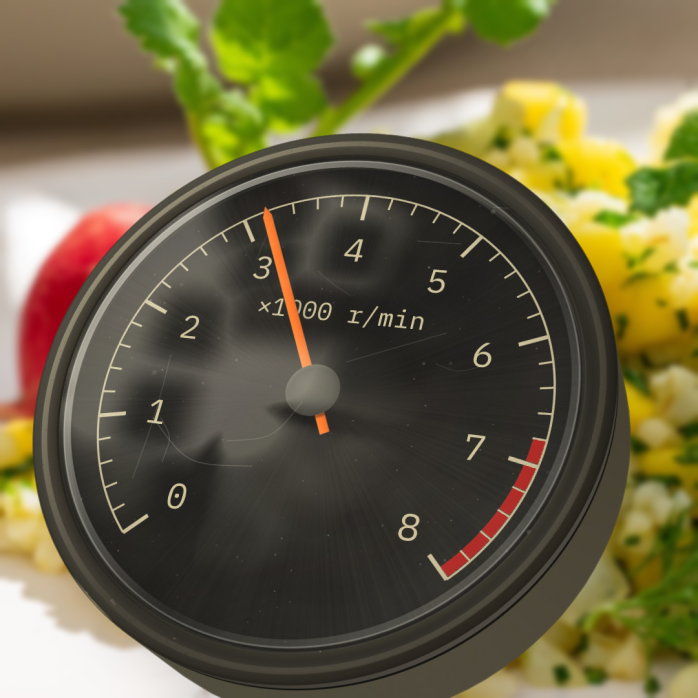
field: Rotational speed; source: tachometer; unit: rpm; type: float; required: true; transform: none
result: 3200 rpm
